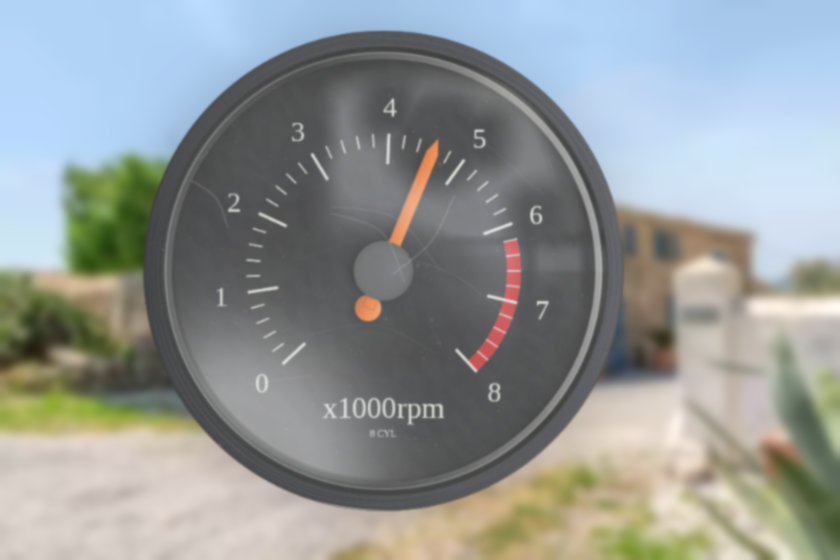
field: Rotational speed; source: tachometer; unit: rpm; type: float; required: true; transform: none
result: 4600 rpm
